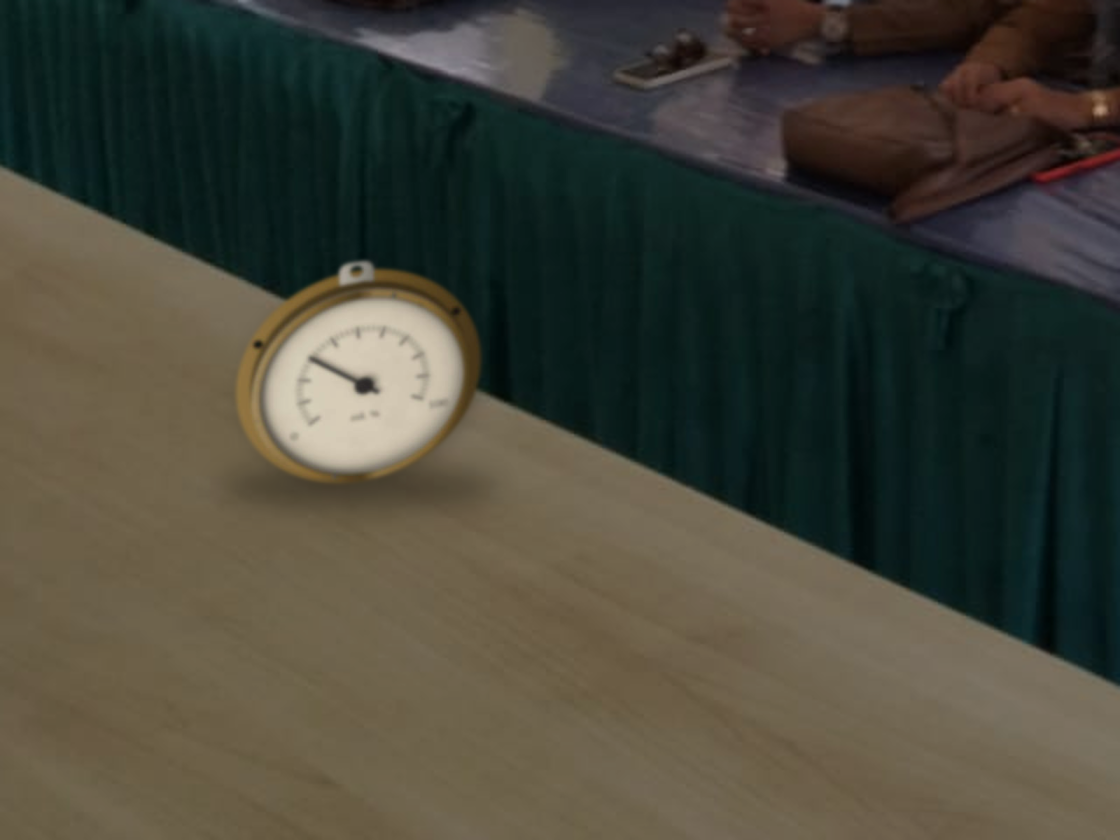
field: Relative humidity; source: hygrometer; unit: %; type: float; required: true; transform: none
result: 30 %
